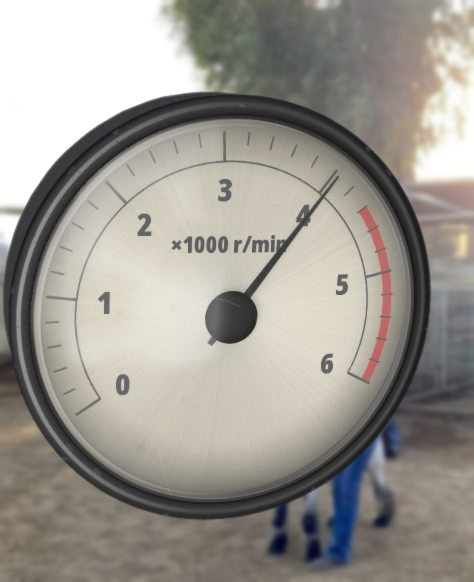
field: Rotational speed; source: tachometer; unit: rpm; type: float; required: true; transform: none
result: 4000 rpm
